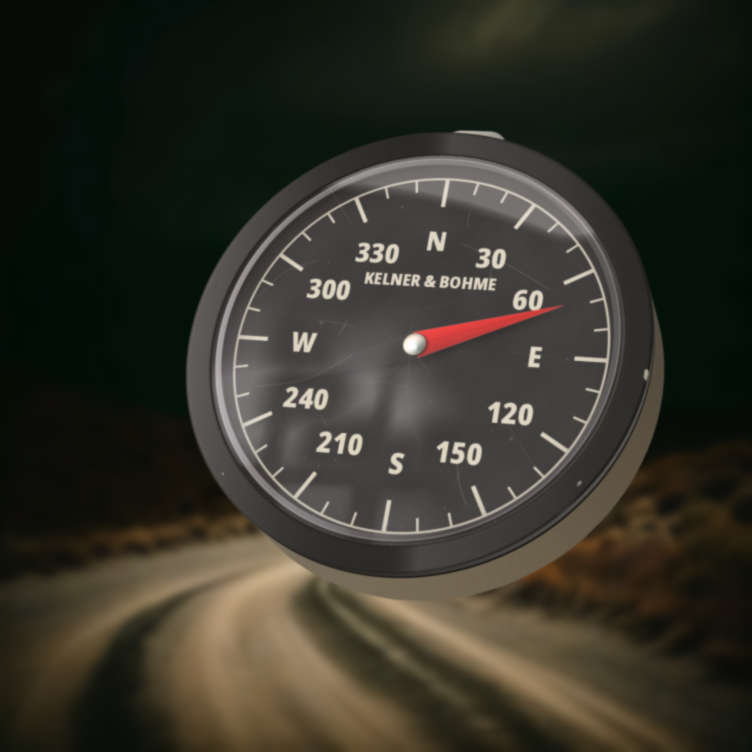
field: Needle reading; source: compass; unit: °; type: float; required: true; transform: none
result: 70 °
